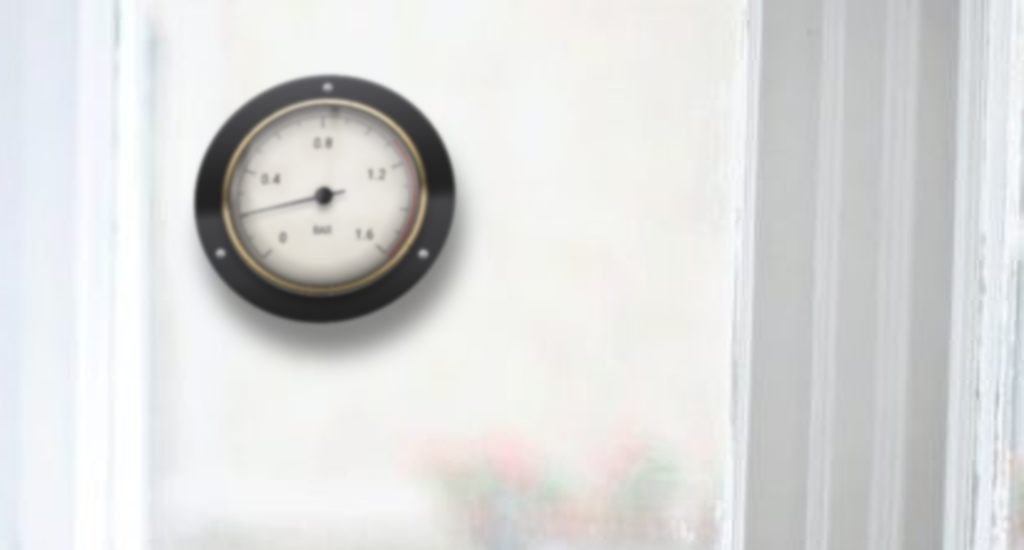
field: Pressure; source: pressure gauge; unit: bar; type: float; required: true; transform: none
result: 0.2 bar
